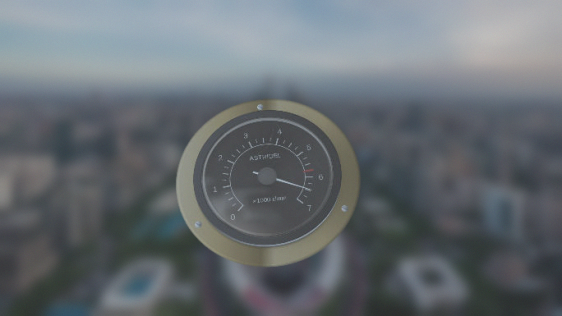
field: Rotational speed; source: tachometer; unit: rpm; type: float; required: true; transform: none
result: 6500 rpm
